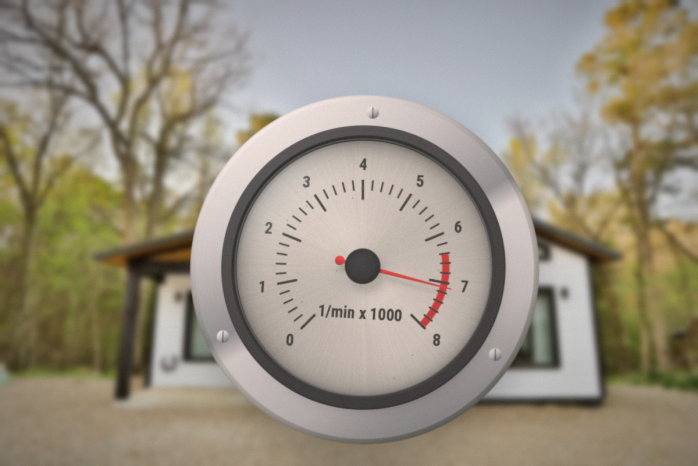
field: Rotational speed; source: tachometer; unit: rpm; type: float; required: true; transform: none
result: 7100 rpm
